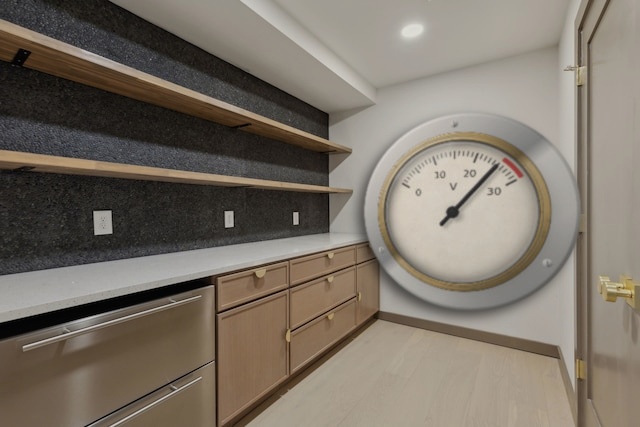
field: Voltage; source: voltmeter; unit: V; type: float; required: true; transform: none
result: 25 V
